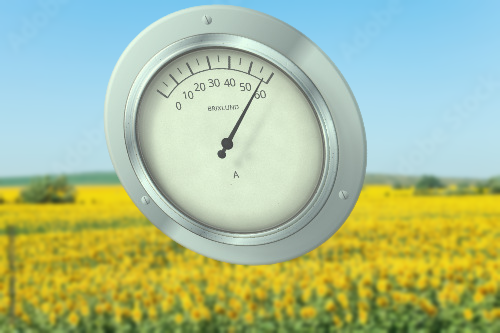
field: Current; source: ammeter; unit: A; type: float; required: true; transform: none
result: 57.5 A
